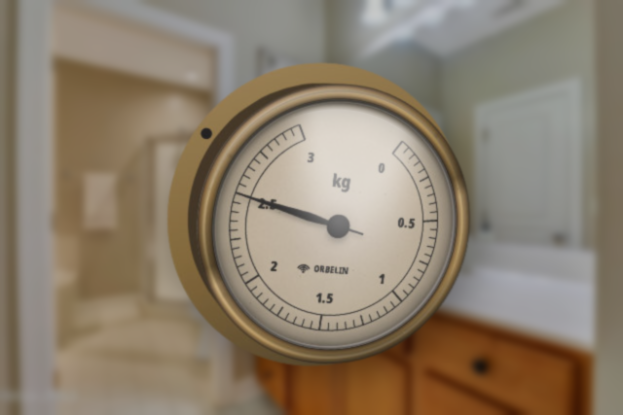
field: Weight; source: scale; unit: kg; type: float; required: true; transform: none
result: 2.5 kg
